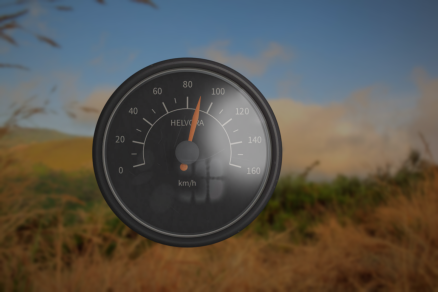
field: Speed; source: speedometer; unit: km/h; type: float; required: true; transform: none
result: 90 km/h
